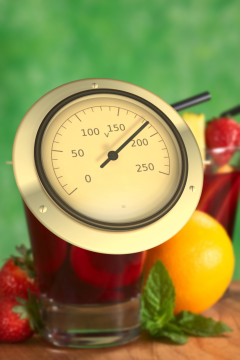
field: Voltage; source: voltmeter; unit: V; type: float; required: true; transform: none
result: 185 V
